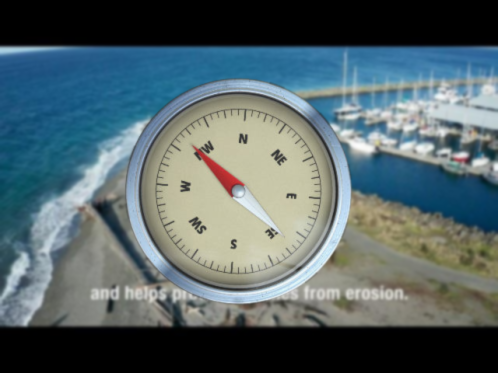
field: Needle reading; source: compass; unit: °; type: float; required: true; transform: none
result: 310 °
